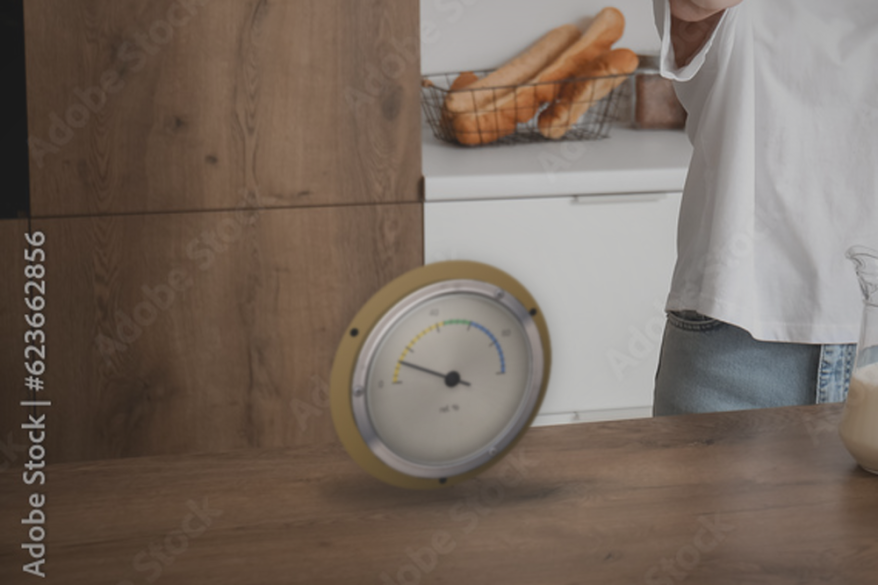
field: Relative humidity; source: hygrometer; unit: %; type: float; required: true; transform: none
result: 12 %
